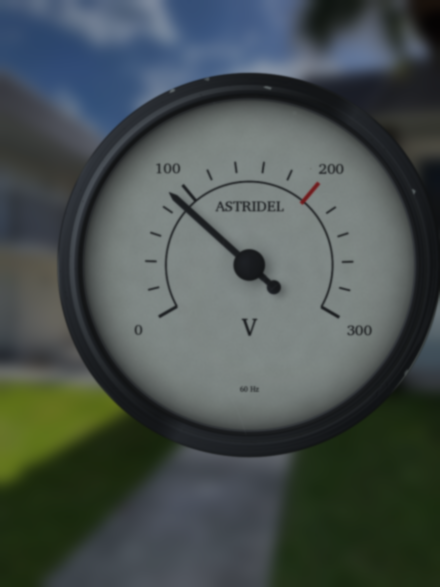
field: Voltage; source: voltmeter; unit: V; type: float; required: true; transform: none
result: 90 V
